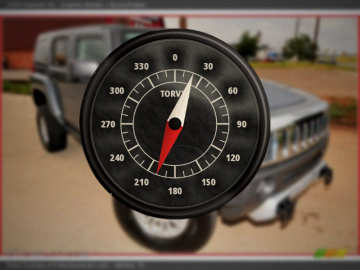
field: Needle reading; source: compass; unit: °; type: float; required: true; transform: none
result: 200 °
